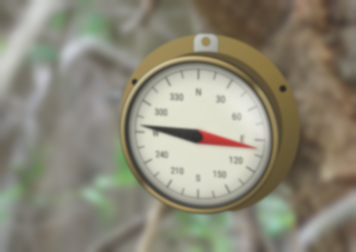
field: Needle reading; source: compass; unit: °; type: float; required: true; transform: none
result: 97.5 °
